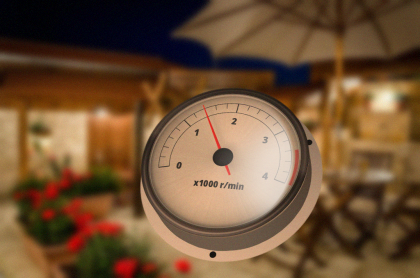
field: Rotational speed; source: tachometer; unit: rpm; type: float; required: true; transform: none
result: 1400 rpm
